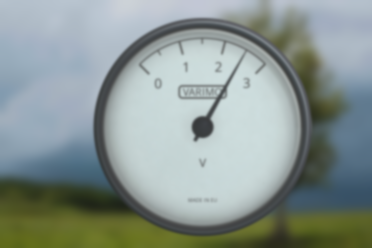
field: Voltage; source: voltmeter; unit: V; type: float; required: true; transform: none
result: 2.5 V
